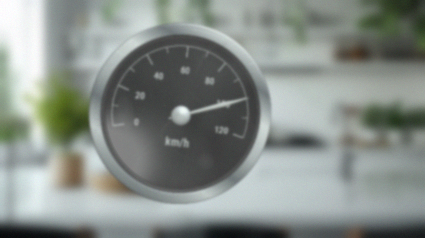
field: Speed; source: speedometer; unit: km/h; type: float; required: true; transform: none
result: 100 km/h
